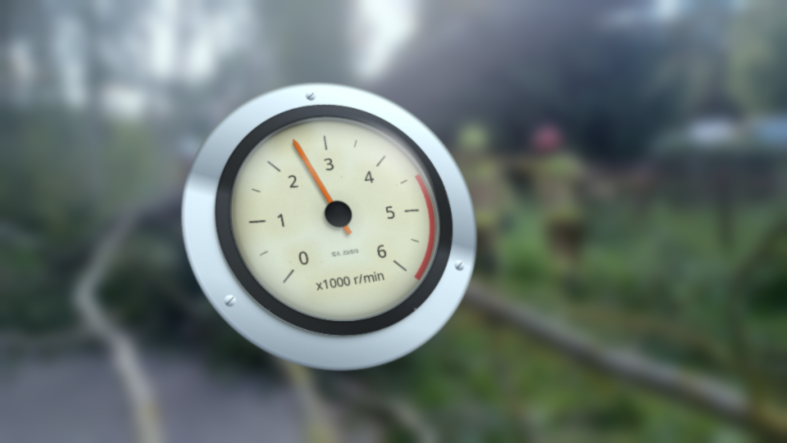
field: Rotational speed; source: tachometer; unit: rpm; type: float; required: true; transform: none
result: 2500 rpm
